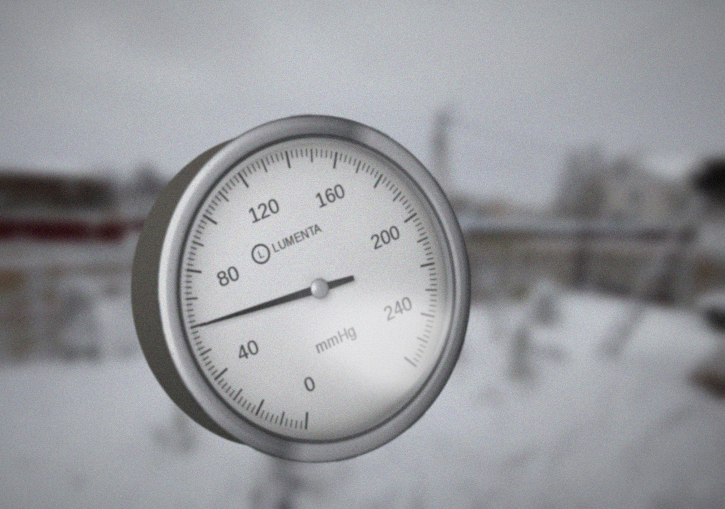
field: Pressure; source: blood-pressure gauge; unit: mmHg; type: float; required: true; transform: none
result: 60 mmHg
